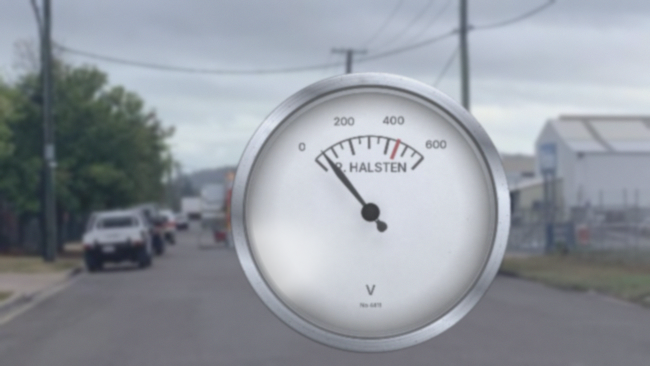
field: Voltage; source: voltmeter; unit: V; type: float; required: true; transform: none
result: 50 V
